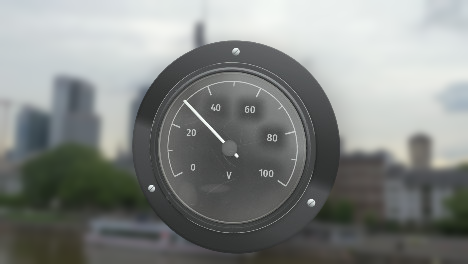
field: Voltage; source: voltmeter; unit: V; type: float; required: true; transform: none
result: 30 V
